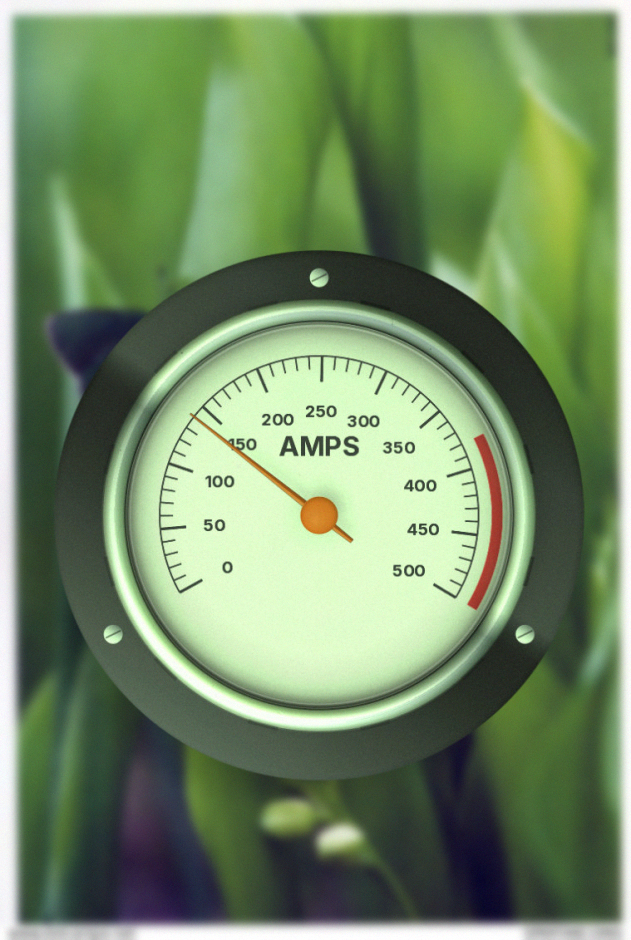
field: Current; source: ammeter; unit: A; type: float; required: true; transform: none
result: 140 A
